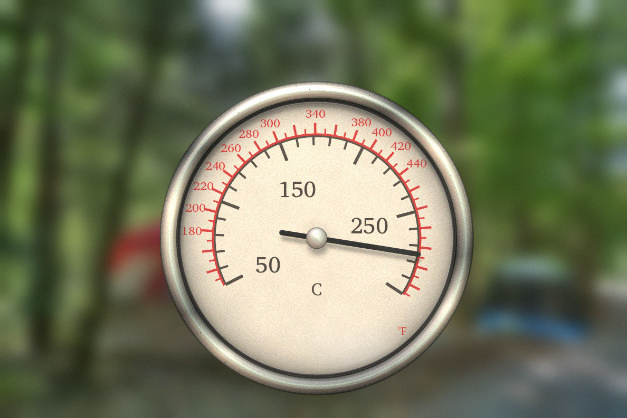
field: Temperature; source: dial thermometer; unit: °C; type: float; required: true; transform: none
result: 275 °C
